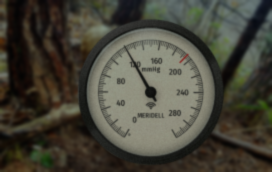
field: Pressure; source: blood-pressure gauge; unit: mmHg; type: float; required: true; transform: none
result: 120 mmHg
